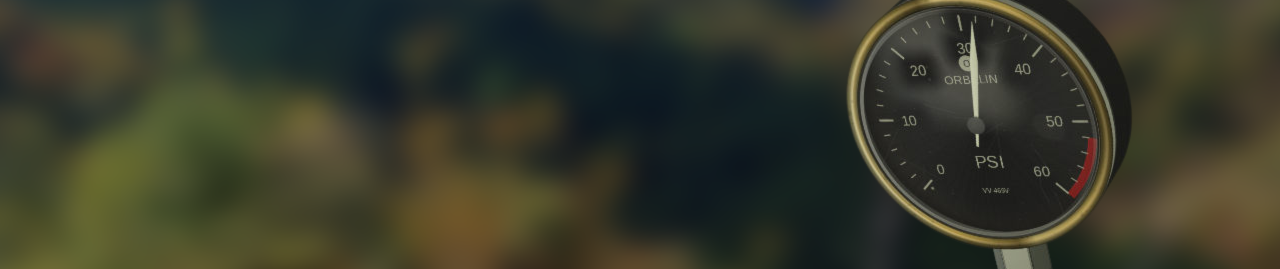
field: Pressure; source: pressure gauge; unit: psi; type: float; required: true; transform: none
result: 32 psi
